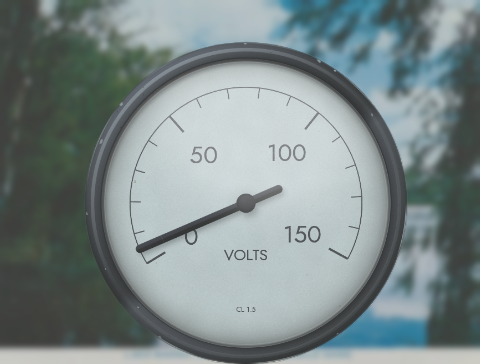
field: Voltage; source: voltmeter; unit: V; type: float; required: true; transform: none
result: 5 V
